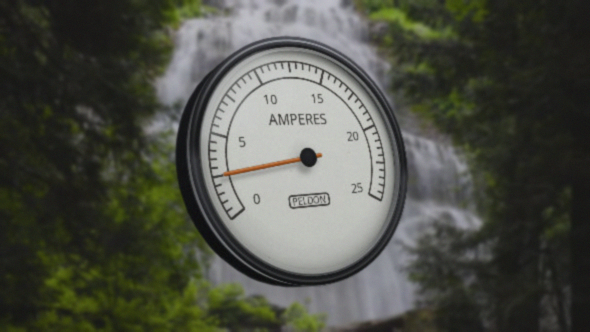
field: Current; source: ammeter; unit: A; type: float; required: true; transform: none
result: 2.5 A
